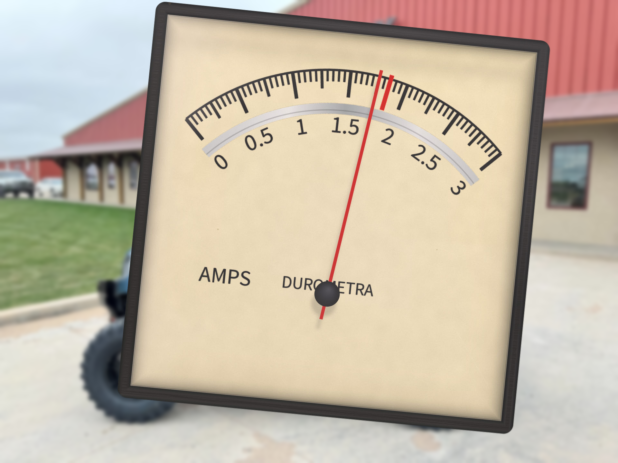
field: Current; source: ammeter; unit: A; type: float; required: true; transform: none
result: 1.75 A
